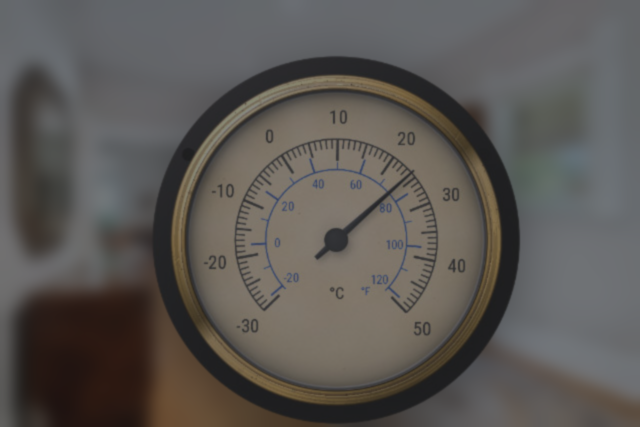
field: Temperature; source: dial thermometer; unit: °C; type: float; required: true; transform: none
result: 24 °C
